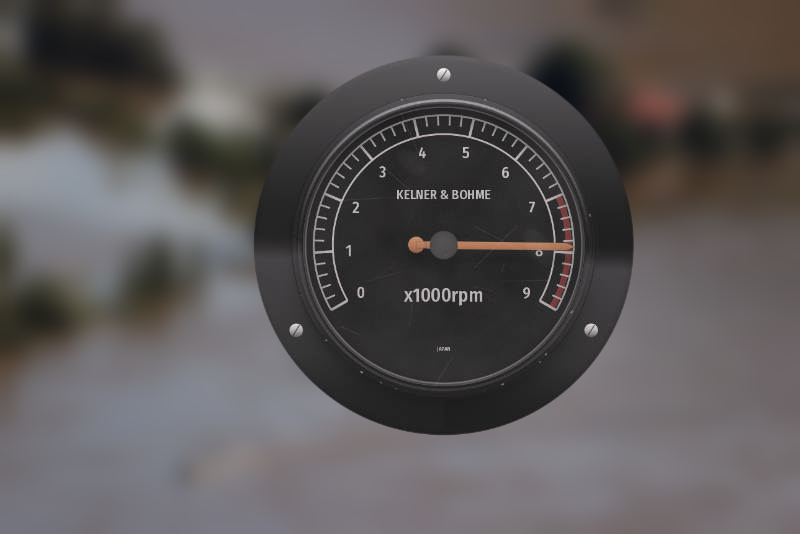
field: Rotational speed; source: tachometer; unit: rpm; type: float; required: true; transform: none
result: 7900 rpm
